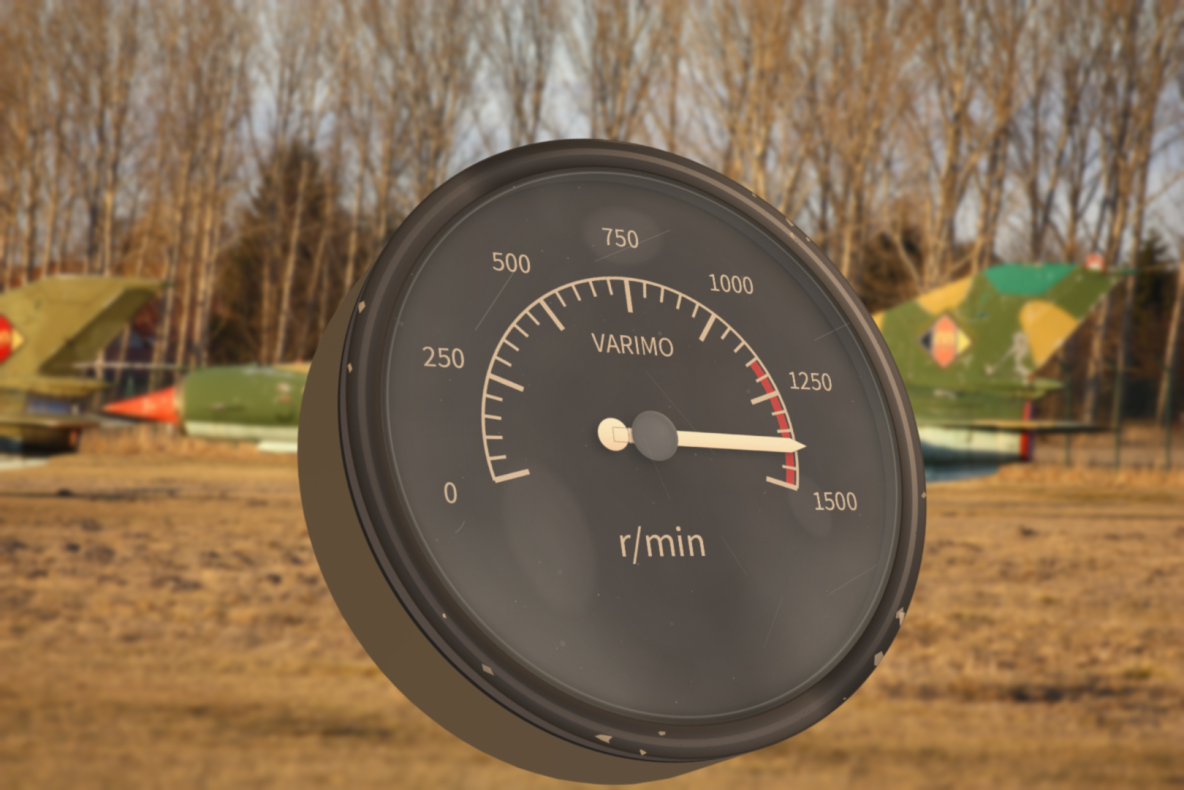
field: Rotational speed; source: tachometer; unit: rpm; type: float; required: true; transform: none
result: 1400 rpm
